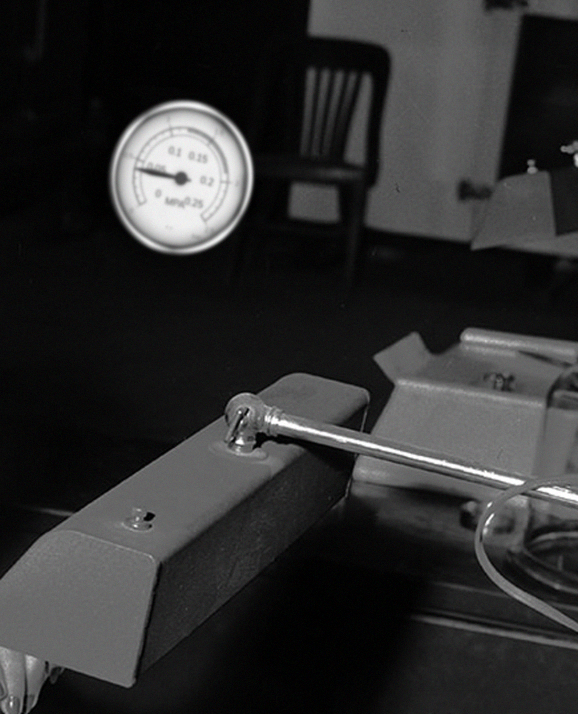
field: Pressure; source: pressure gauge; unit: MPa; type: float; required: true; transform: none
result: 0.04 MPa
